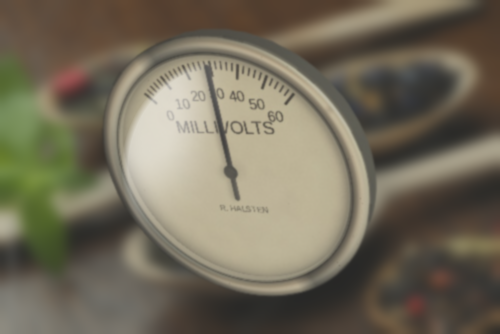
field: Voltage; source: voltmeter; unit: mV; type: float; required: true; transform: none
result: 30 mV
